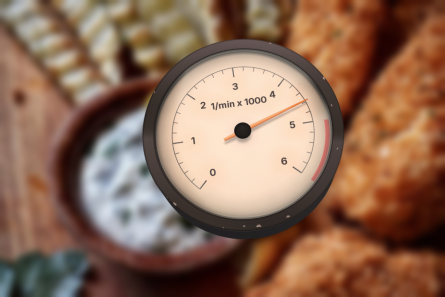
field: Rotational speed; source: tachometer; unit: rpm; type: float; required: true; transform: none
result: 4600 rpm
